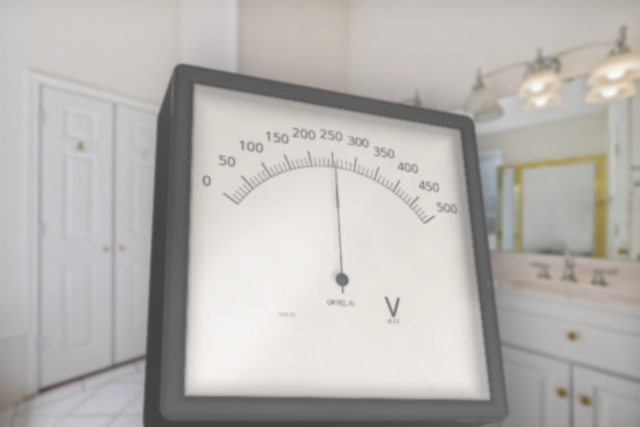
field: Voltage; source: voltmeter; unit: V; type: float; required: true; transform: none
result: 250 V
